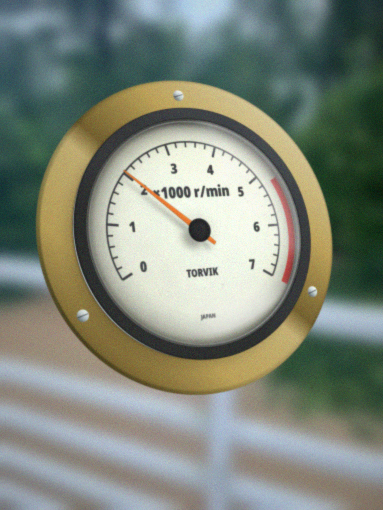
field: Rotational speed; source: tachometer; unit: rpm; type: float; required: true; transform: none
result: 2000 rpm
